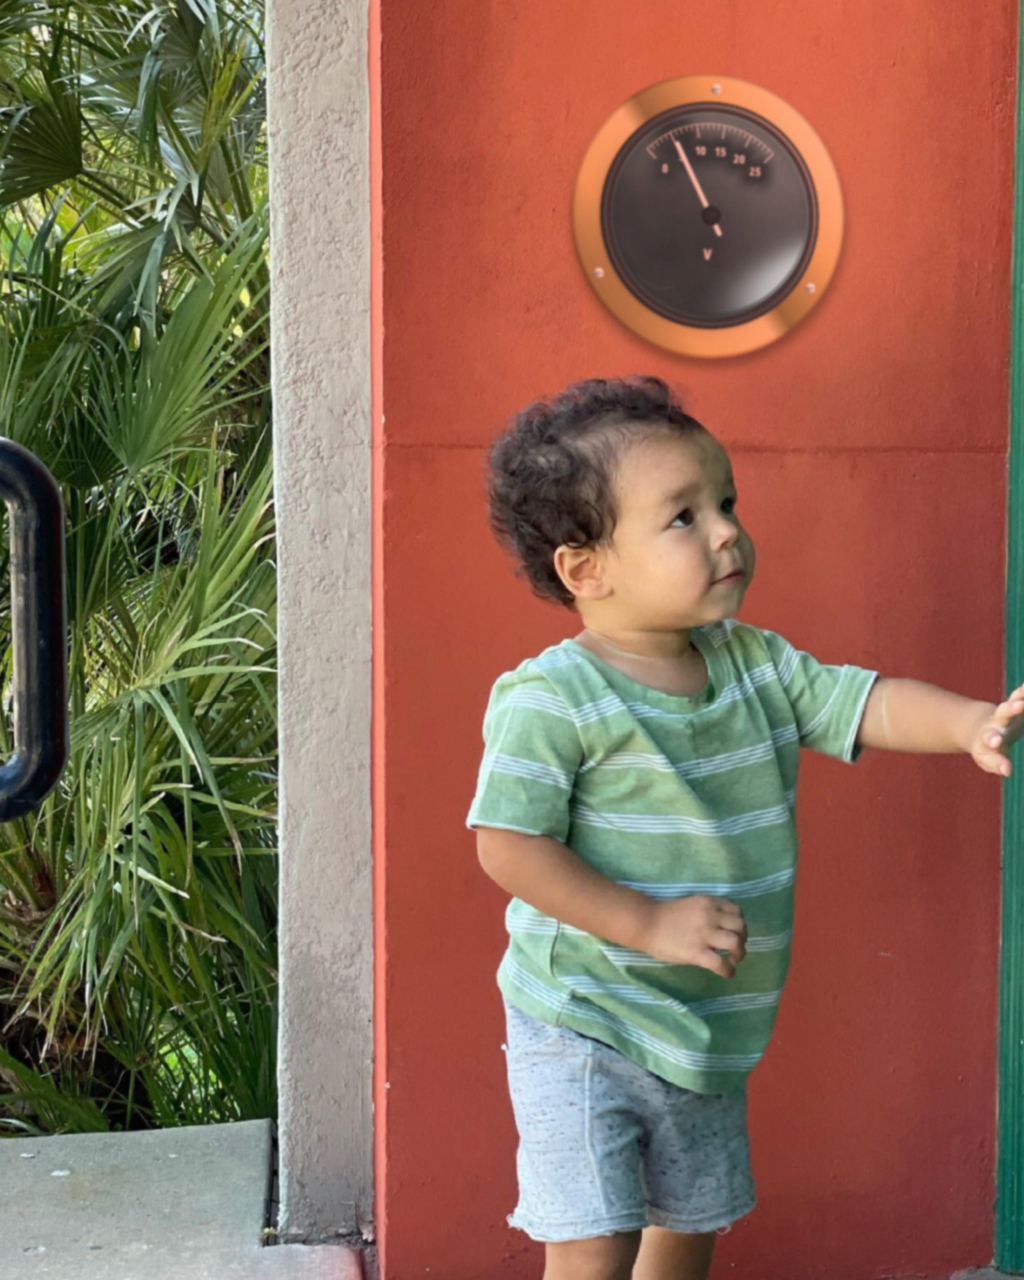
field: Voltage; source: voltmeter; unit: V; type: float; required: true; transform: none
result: 5 V
